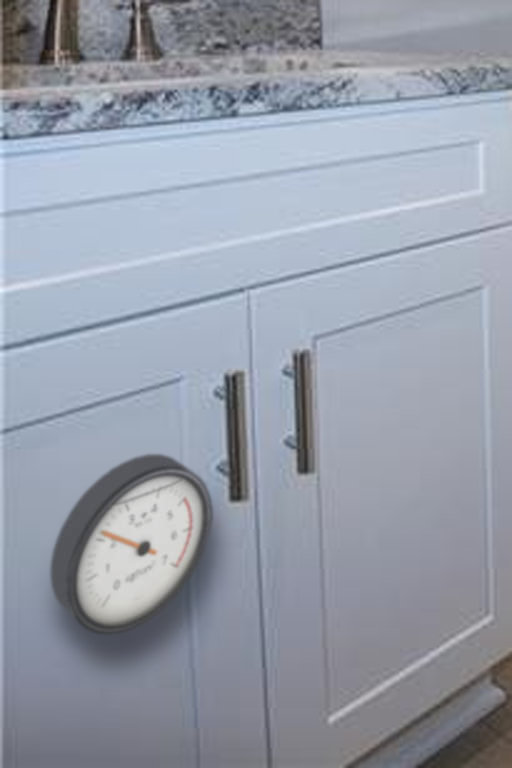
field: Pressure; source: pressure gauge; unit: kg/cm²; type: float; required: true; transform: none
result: 2.2 kg/cm²
